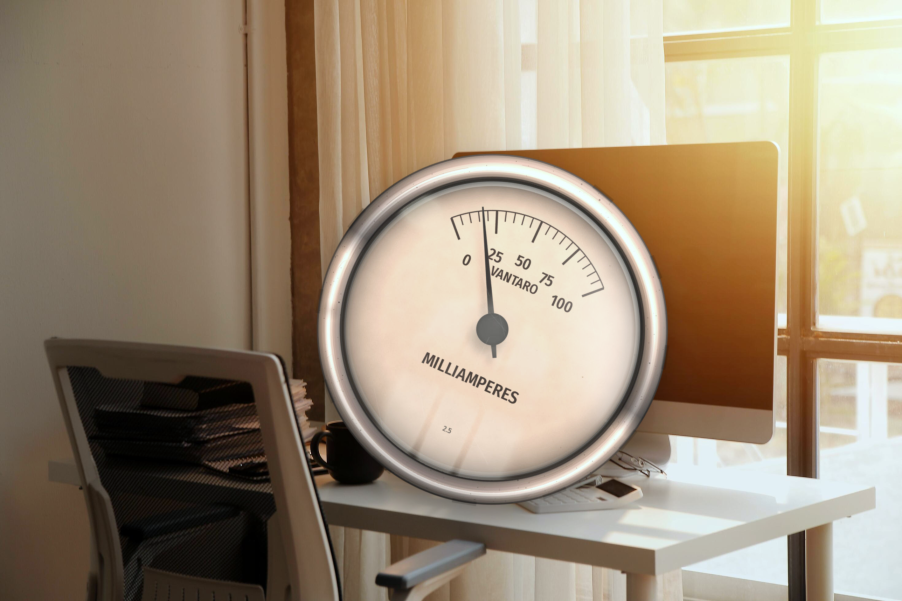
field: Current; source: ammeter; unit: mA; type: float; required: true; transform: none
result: 17.5 mA
